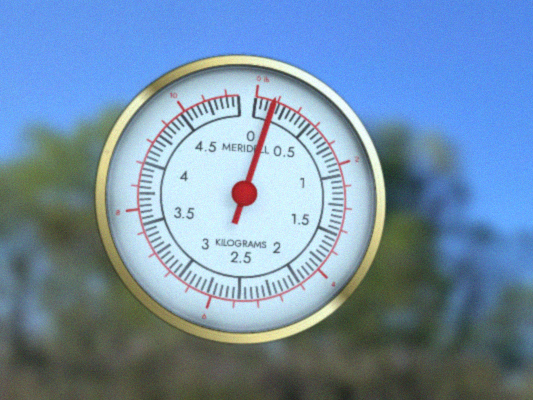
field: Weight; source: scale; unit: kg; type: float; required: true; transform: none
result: 0.15 kg
